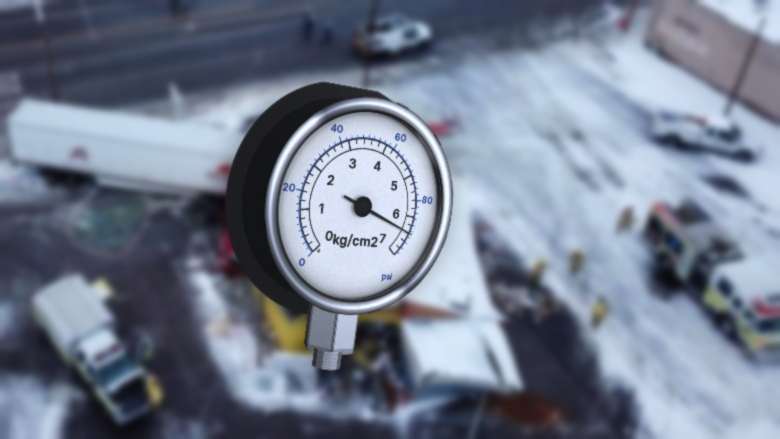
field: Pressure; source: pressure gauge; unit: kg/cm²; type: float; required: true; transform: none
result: 6.4 kg/cm²
